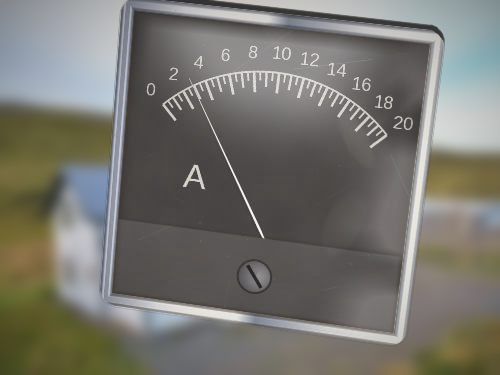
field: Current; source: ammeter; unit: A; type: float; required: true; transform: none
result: 3 A
